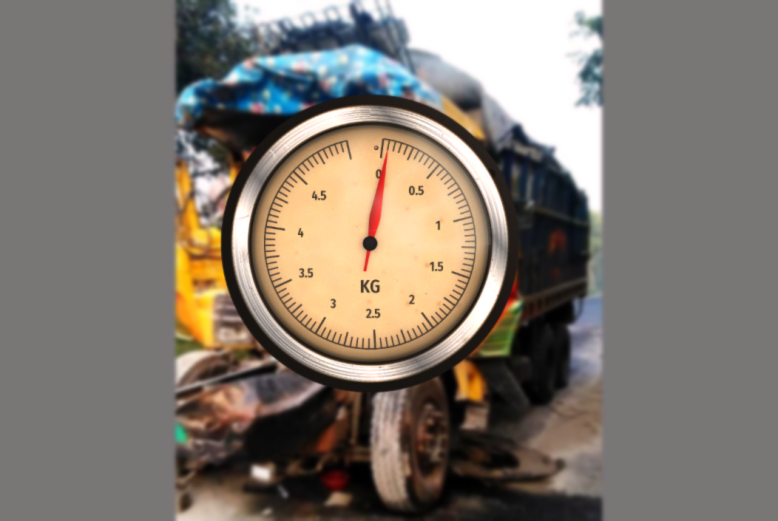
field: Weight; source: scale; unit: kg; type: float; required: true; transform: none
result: 0.05 kg
